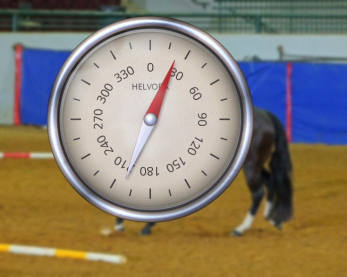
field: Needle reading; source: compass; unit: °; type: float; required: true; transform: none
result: 22.5 °
